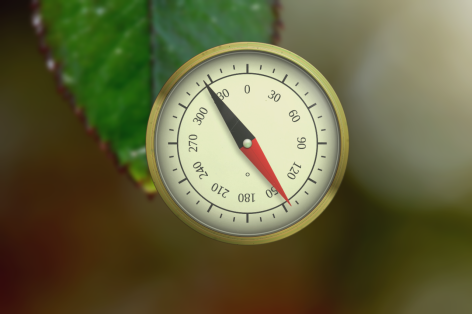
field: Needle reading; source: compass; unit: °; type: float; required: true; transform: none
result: 145 °
